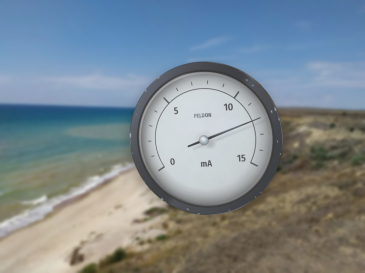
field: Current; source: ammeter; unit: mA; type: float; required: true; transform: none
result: 12 mA
